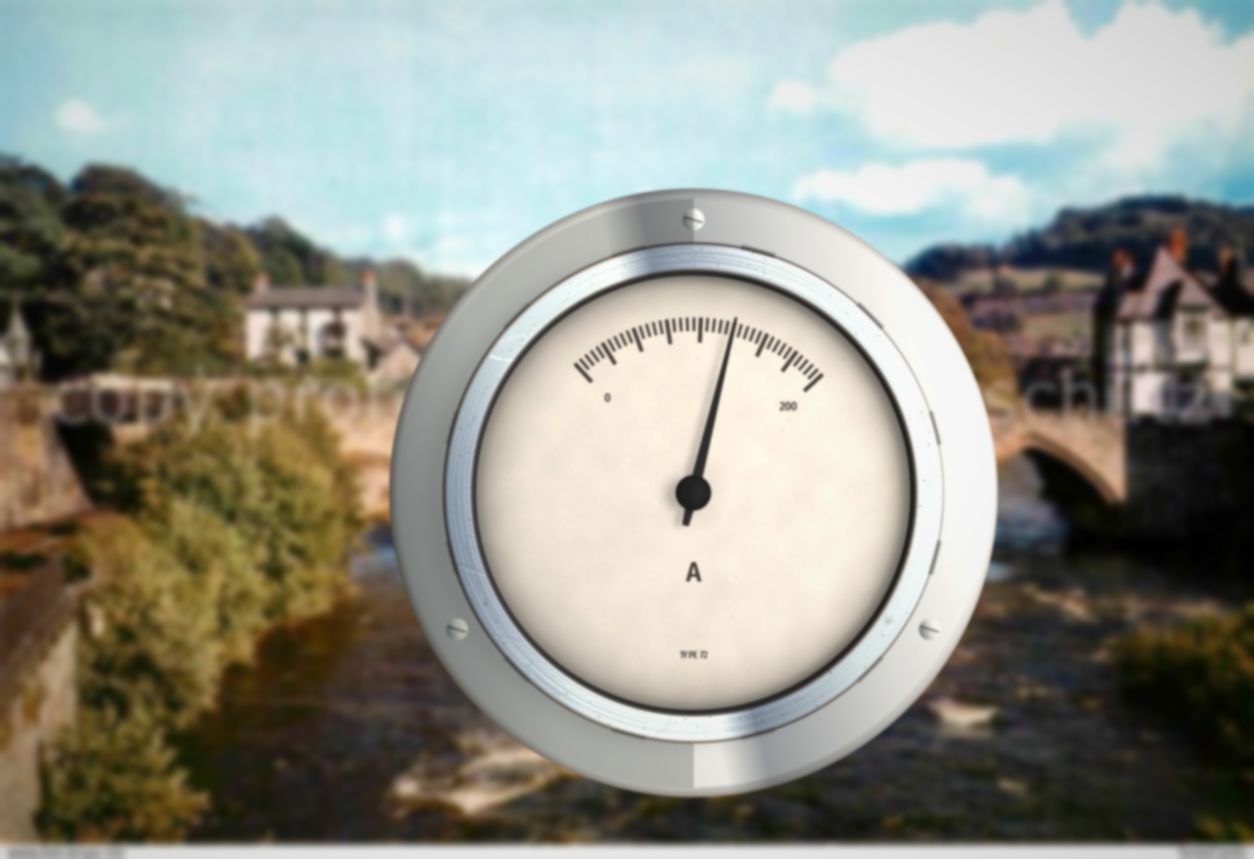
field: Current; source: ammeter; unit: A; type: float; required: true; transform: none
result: 125 A
